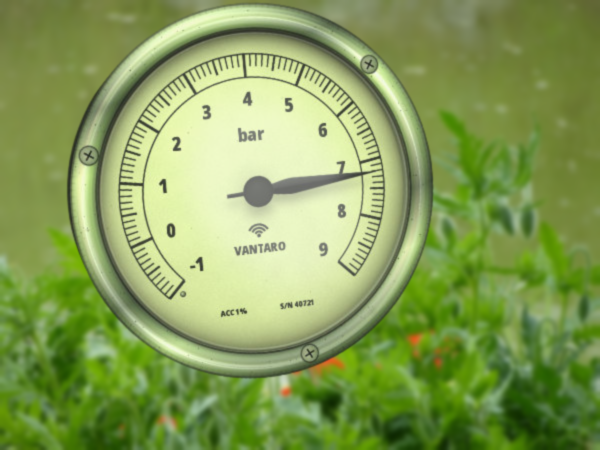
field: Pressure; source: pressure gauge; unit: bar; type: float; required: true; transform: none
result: 7.2 bar
